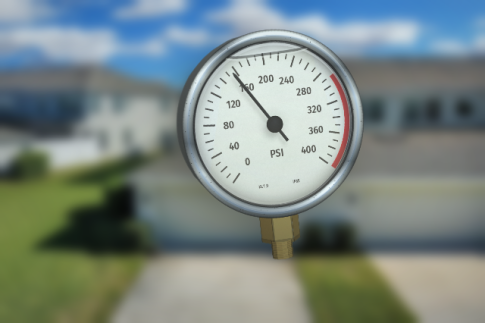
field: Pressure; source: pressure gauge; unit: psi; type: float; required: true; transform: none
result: 155 psi
